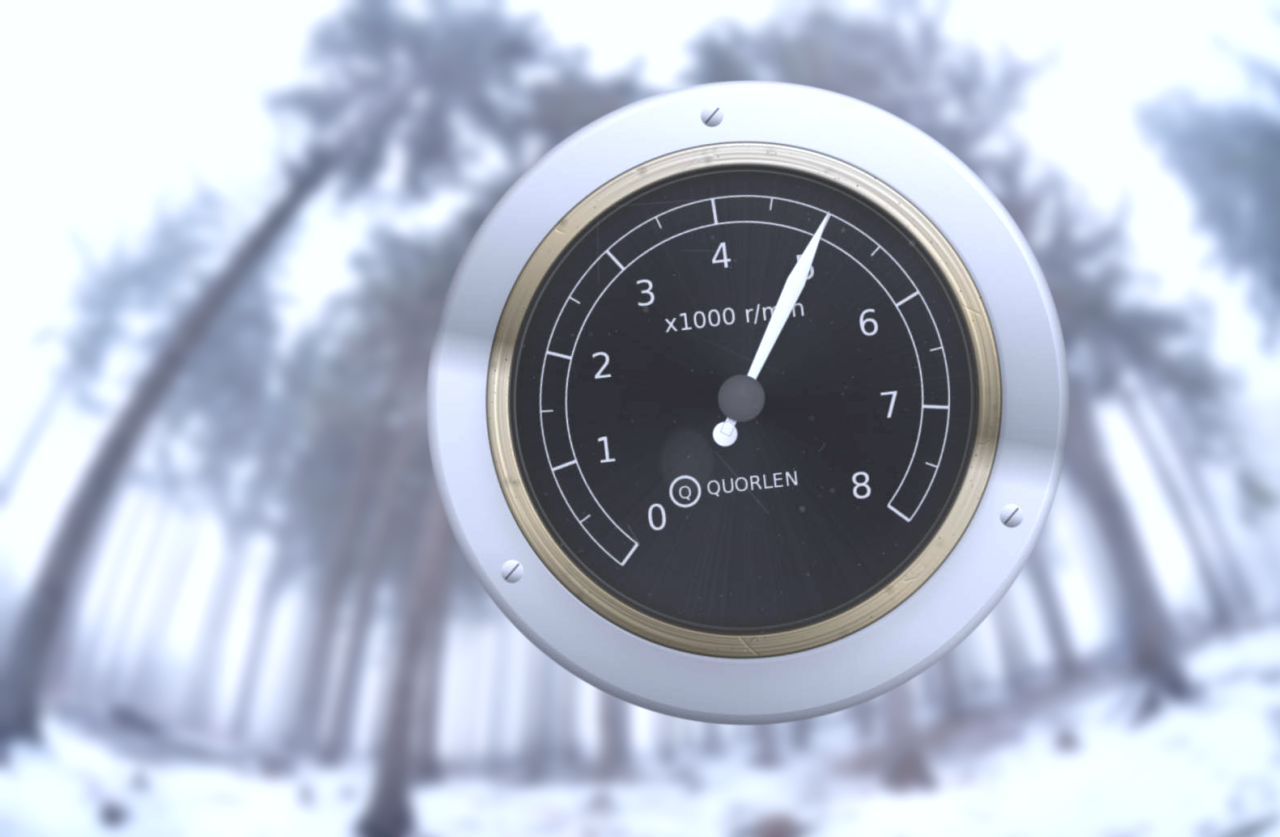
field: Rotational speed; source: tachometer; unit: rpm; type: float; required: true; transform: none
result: 5000 rpm
